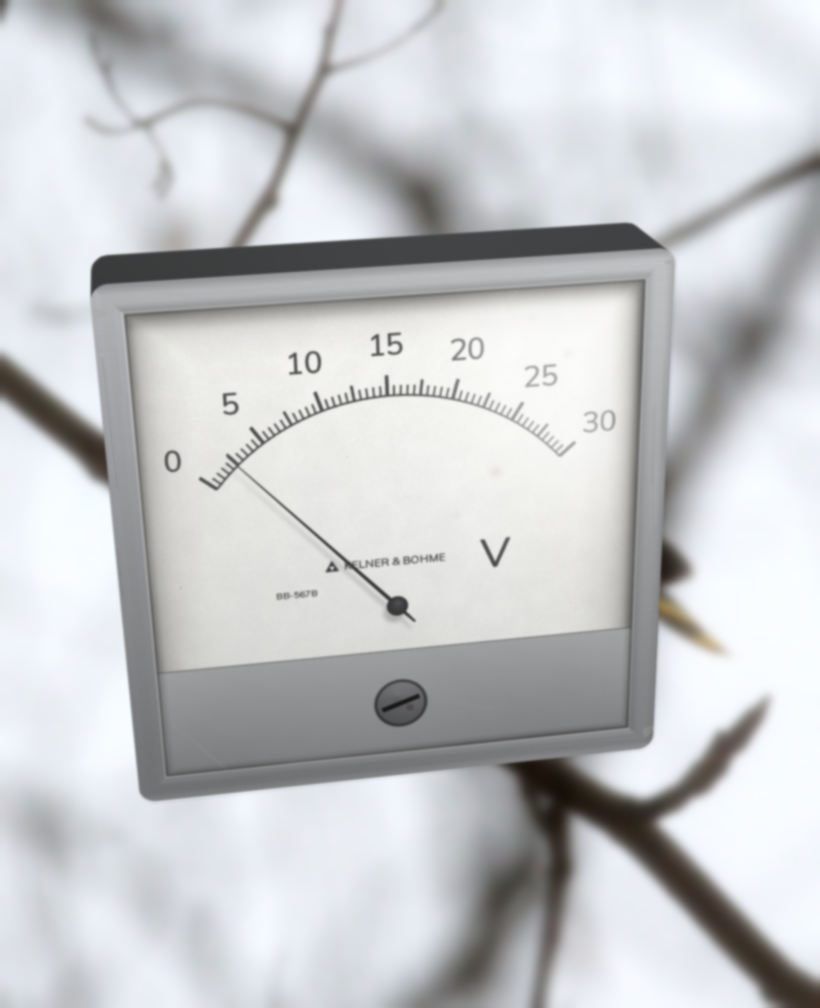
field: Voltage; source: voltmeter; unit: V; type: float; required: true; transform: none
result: 2.5 V
